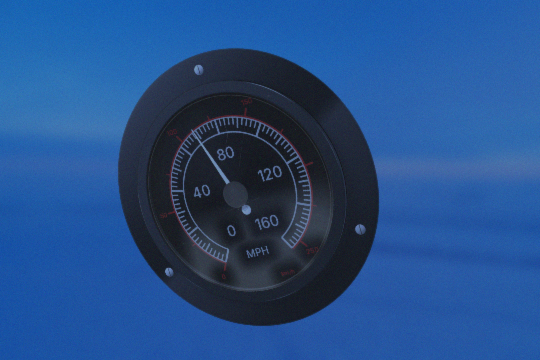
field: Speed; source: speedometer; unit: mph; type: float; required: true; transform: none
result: 70 mph
